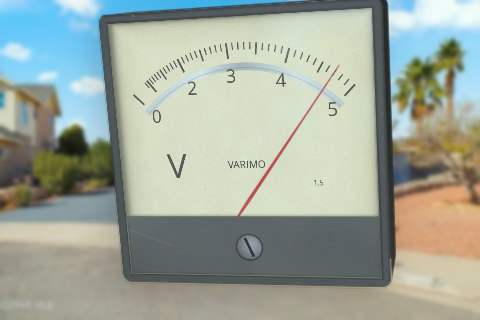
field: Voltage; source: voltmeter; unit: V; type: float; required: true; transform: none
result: 4.7 V
